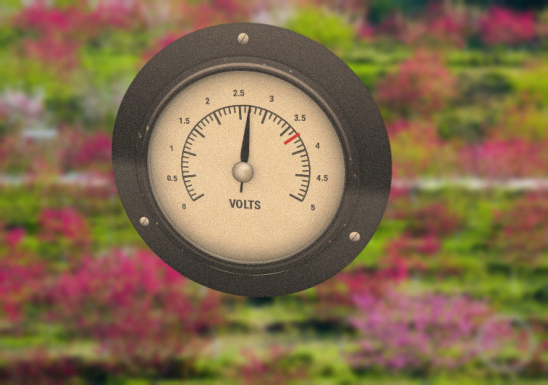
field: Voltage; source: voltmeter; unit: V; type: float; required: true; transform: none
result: 2.7 V
